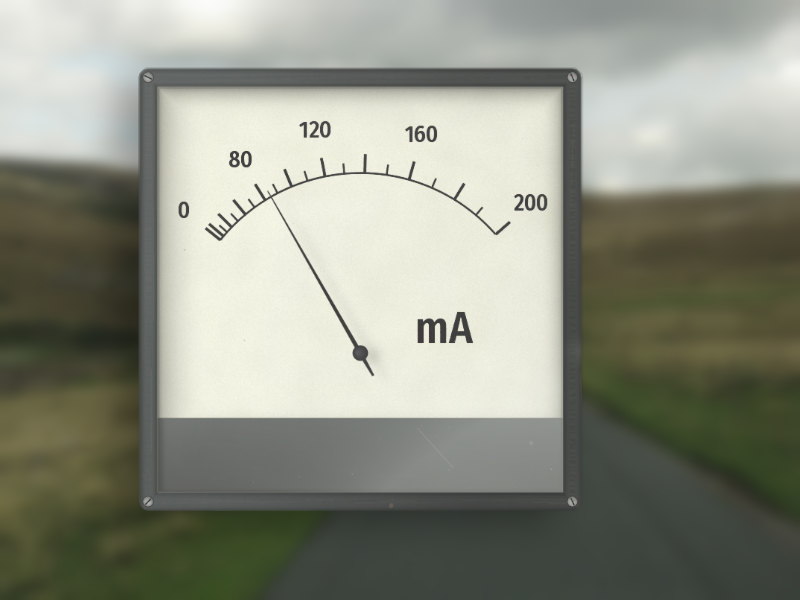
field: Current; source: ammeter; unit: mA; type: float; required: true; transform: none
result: 85 mA
